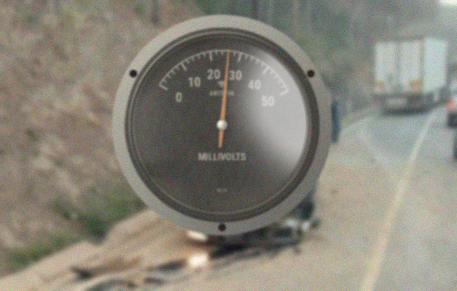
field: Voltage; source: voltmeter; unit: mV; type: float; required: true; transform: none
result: 26 mV
